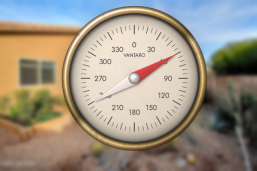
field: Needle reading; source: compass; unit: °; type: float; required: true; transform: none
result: 60 °
